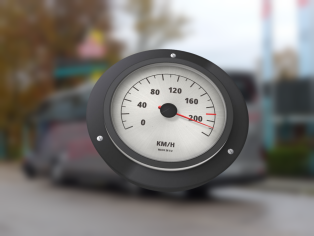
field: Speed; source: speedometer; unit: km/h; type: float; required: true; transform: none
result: 210 km/h
